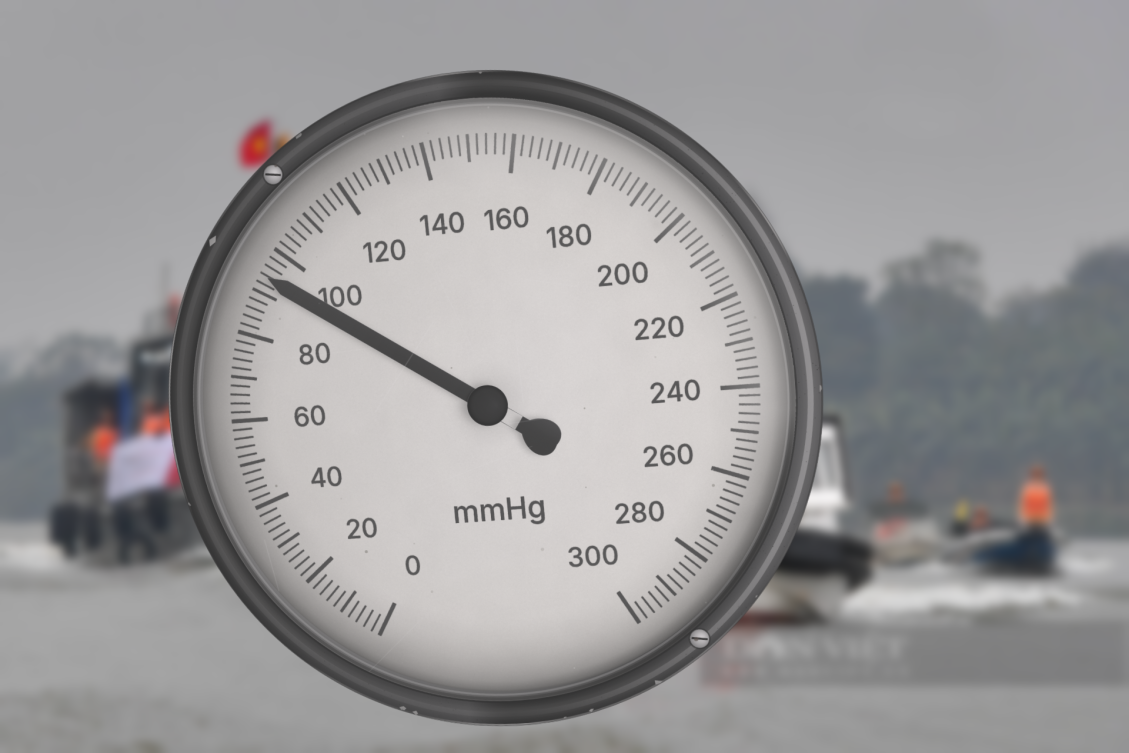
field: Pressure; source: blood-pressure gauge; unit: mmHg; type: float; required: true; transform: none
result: 94 mmHg
